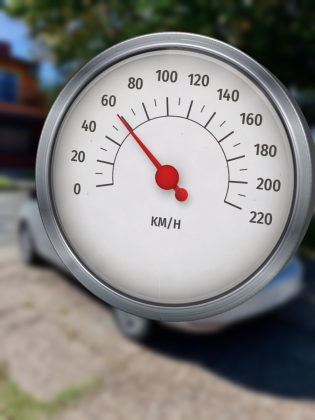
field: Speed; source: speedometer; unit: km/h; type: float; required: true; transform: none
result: 60 km/h
